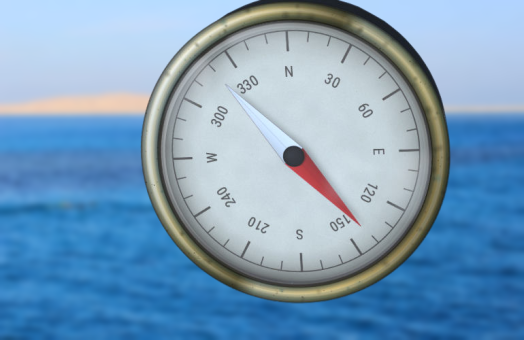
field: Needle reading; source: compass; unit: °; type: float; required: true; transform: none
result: 140 °
